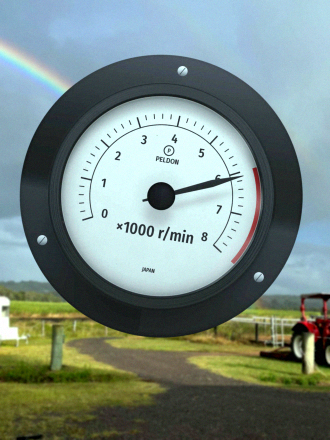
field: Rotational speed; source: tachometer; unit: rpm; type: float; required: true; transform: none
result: 6100 rpm
